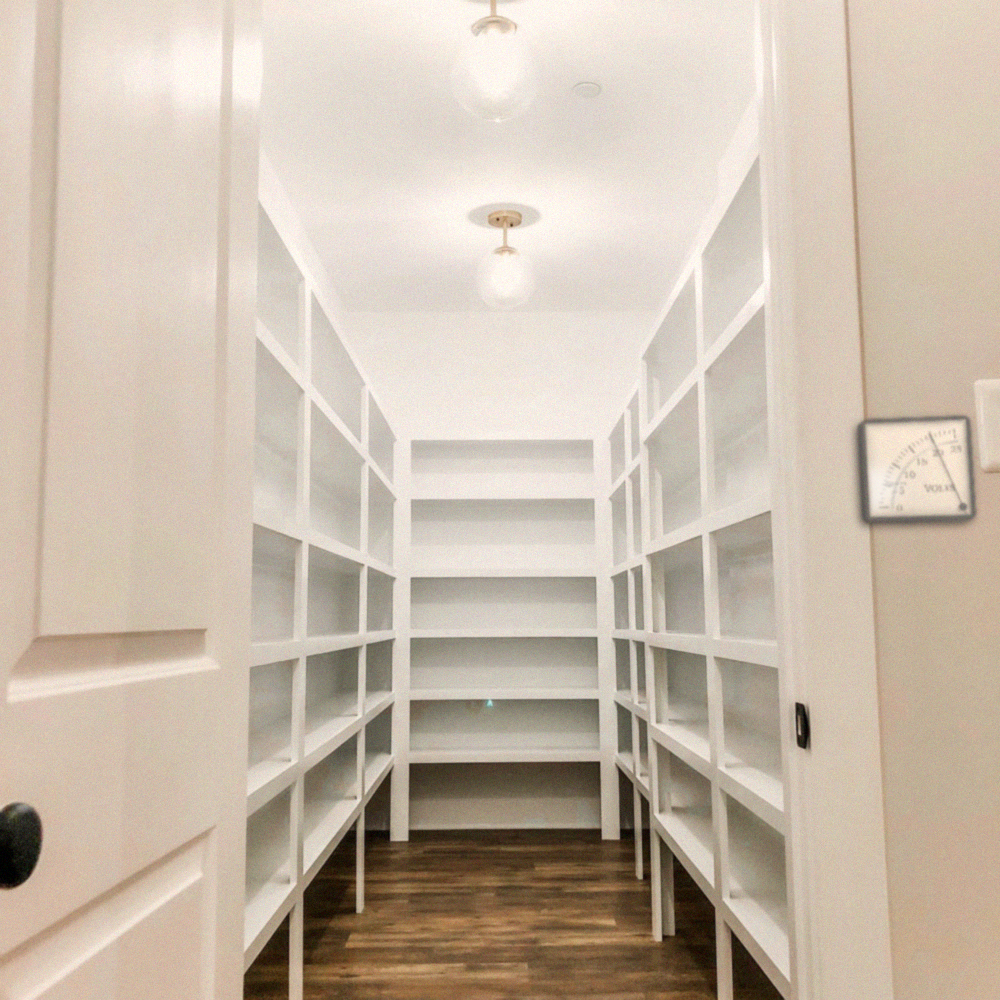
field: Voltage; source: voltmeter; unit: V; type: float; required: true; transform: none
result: 20 V
